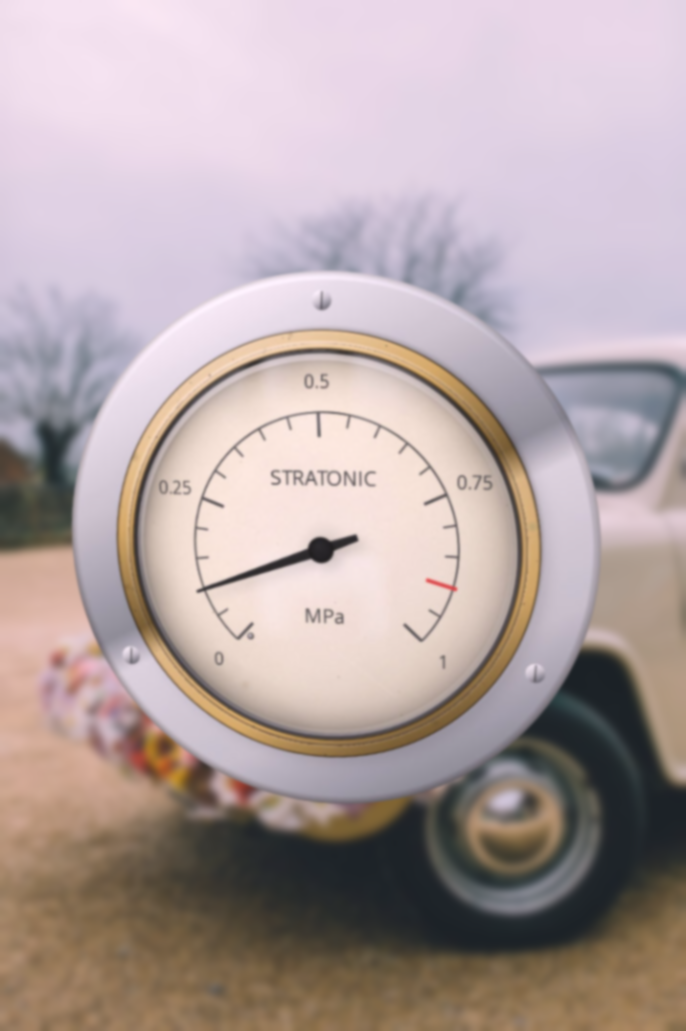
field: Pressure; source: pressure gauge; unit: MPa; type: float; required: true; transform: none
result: 0.1 MPa
